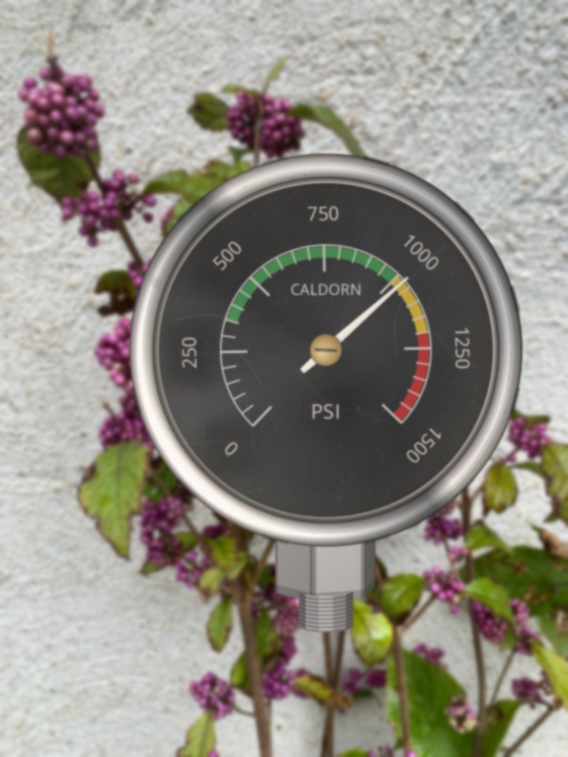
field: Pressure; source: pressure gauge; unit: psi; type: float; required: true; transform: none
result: 1025 psi
